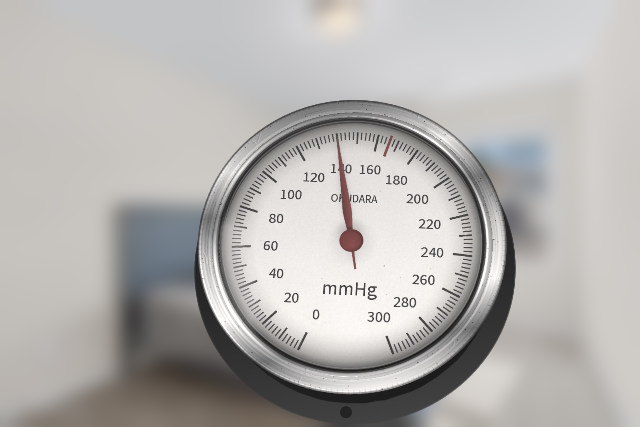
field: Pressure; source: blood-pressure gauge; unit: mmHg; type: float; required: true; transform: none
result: 140 mmHg
